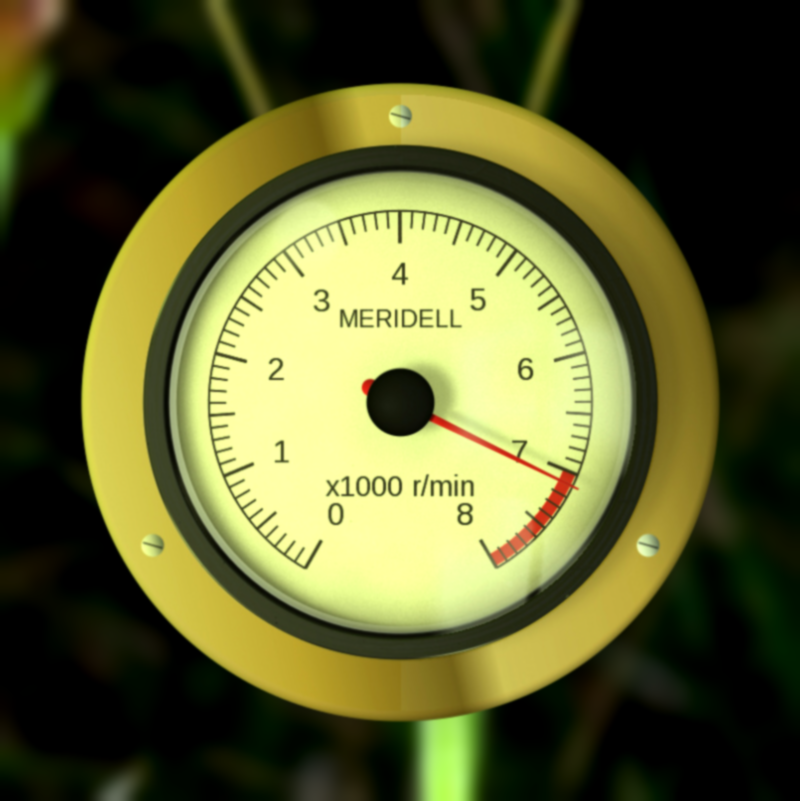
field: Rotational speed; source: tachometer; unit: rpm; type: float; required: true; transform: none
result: 7100 rpm
